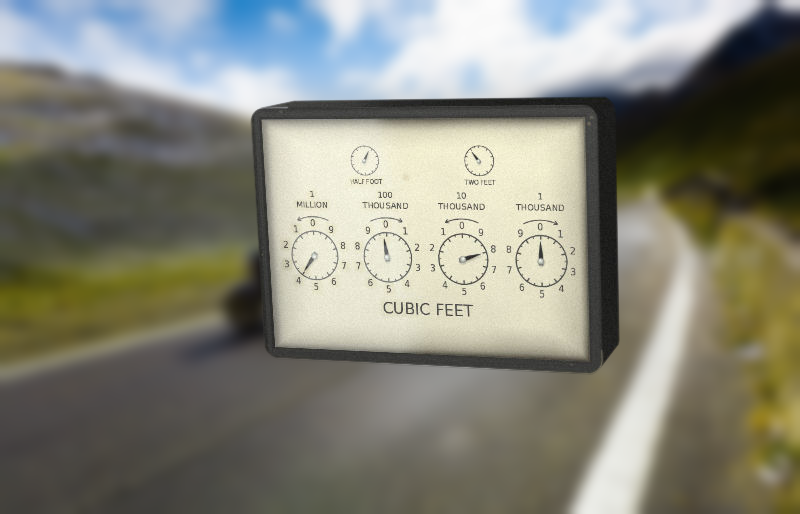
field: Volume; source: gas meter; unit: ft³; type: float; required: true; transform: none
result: 398000 ft³
